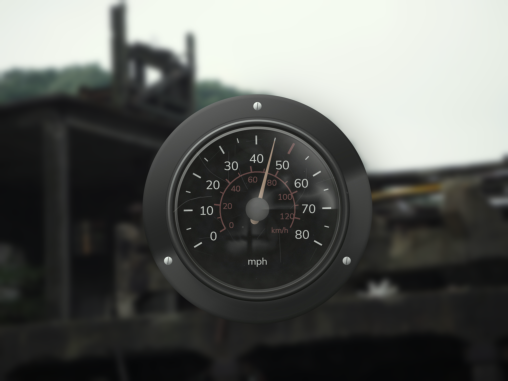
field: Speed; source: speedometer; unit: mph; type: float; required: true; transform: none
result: 45 mph
